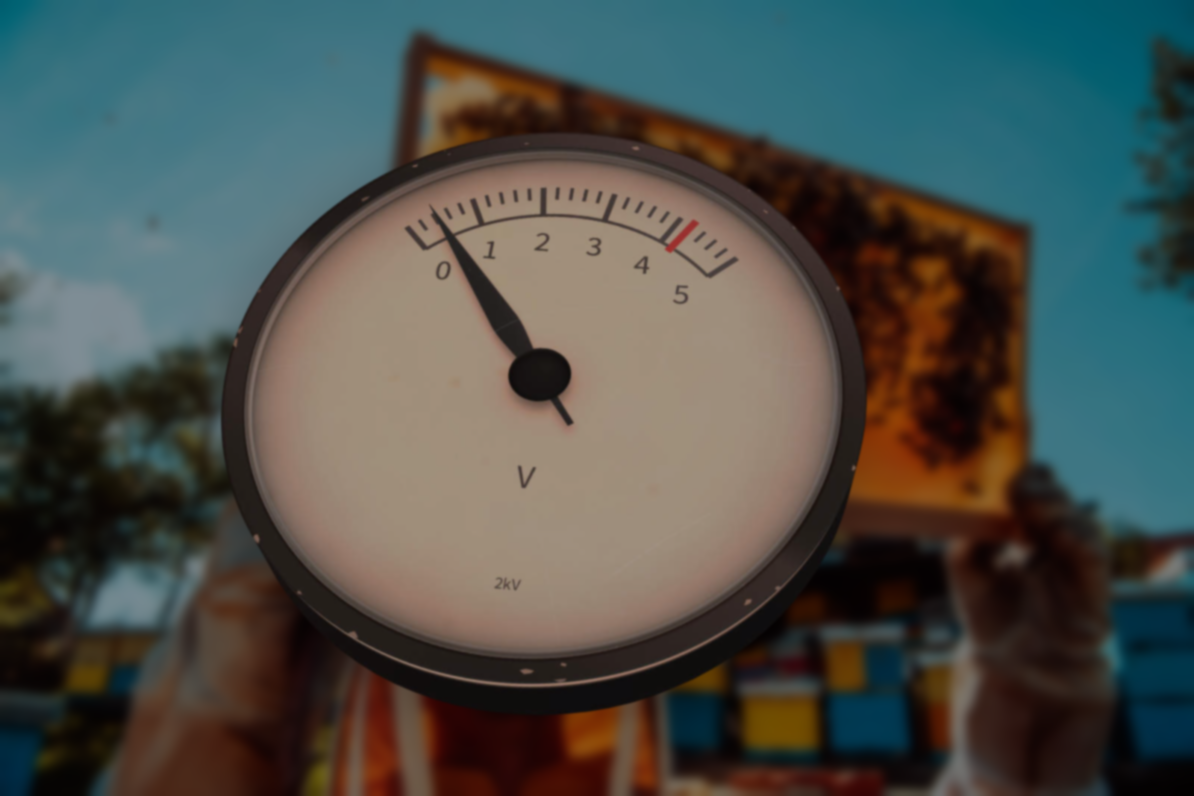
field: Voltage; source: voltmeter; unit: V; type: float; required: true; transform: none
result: 0.4 V
